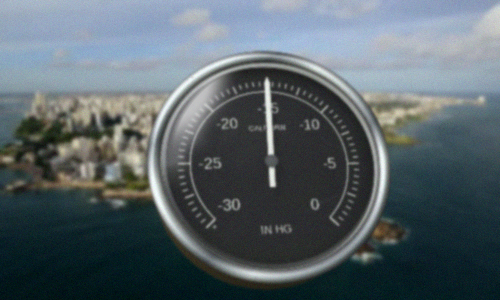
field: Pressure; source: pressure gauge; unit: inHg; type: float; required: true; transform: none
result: -15 inHg
